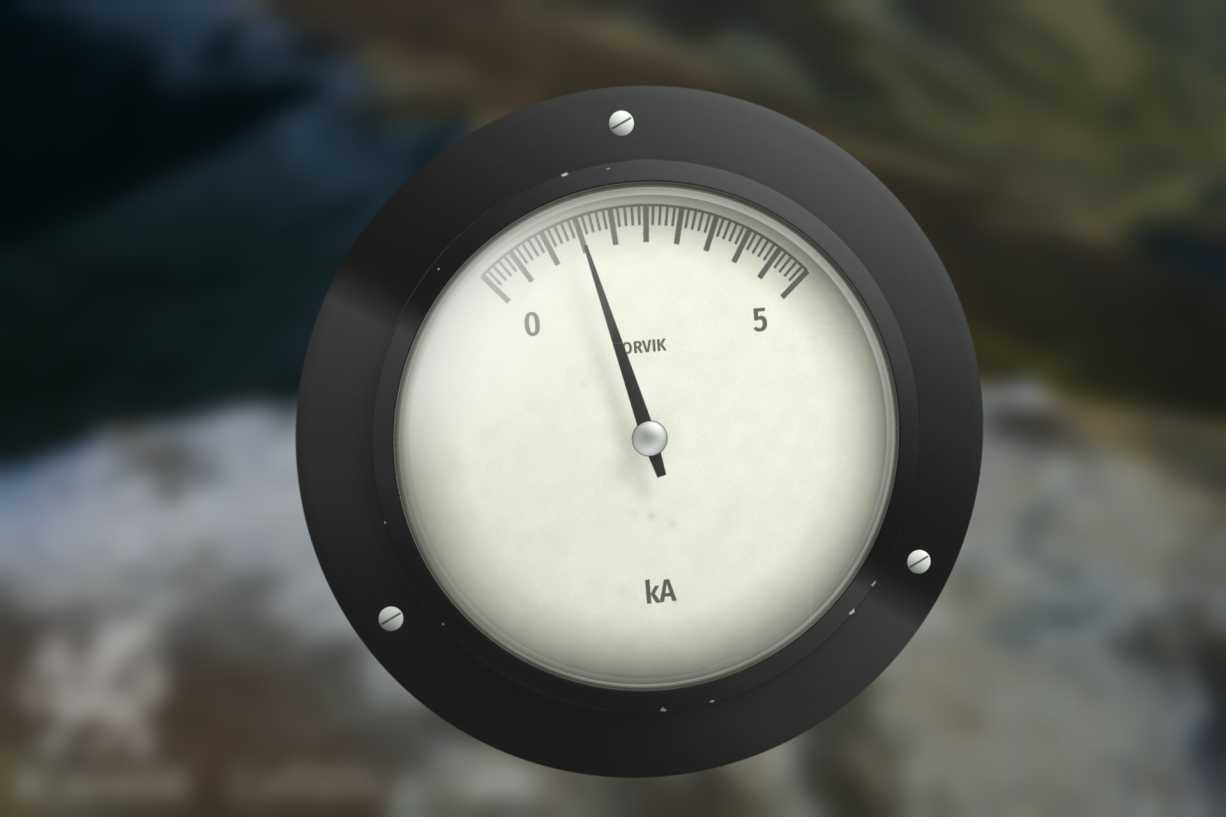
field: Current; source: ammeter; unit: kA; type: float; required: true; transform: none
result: 1.5 kA
